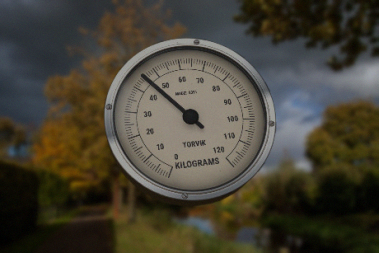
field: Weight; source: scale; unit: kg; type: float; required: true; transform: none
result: 45 kg
